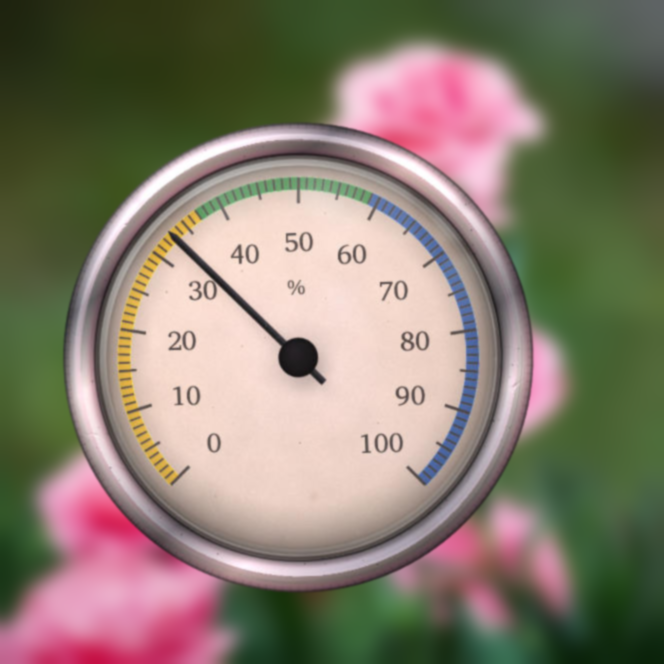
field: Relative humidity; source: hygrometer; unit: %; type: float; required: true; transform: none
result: 33 %
